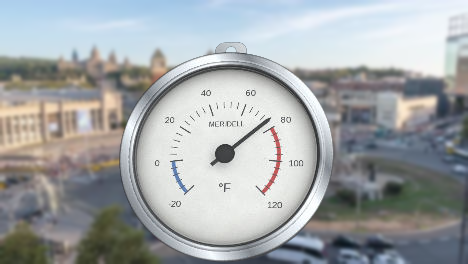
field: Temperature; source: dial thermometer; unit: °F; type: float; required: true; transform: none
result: 76 °F
